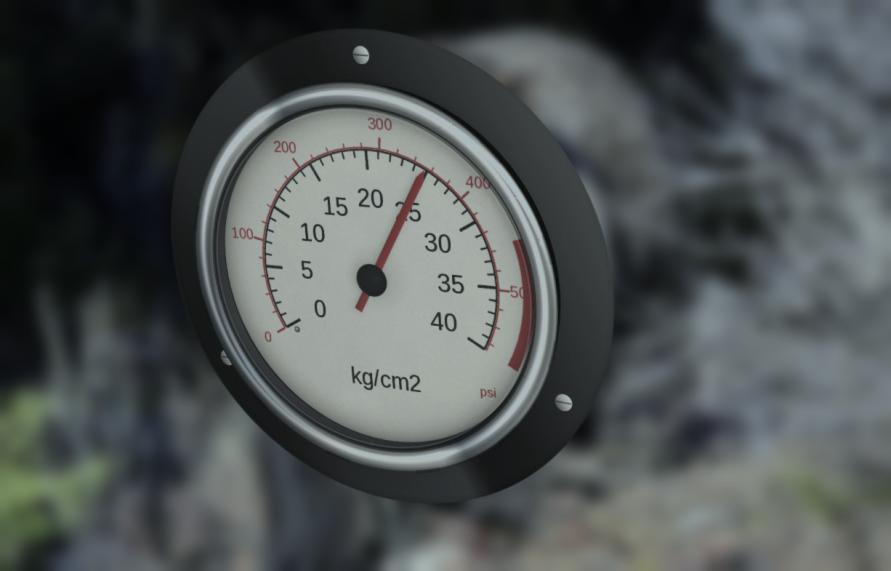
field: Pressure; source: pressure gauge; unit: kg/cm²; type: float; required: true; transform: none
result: 25 kg/cm²
